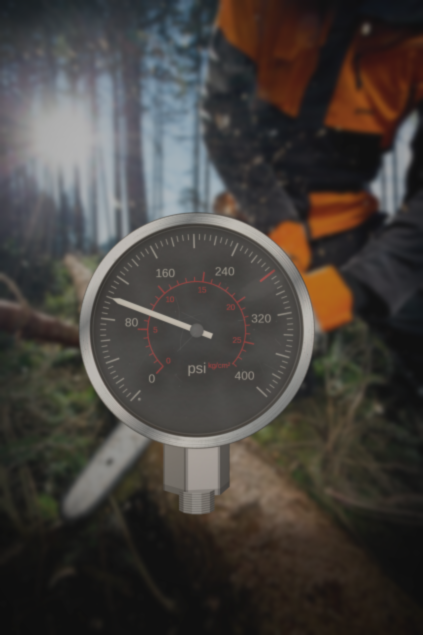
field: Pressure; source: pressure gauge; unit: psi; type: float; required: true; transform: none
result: 100 psi
